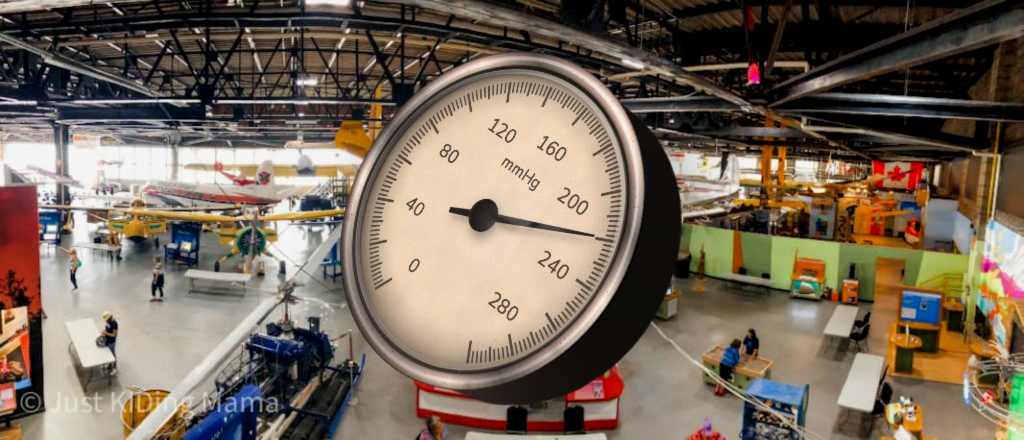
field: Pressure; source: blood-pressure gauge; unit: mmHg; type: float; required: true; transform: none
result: 220 mmHg
